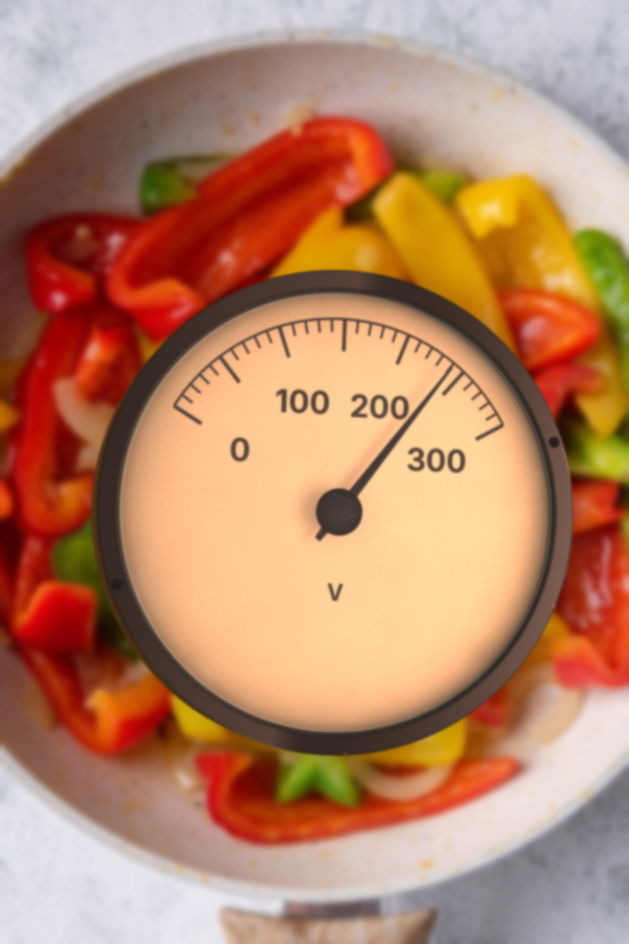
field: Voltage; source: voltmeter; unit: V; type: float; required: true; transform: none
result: 240 V
